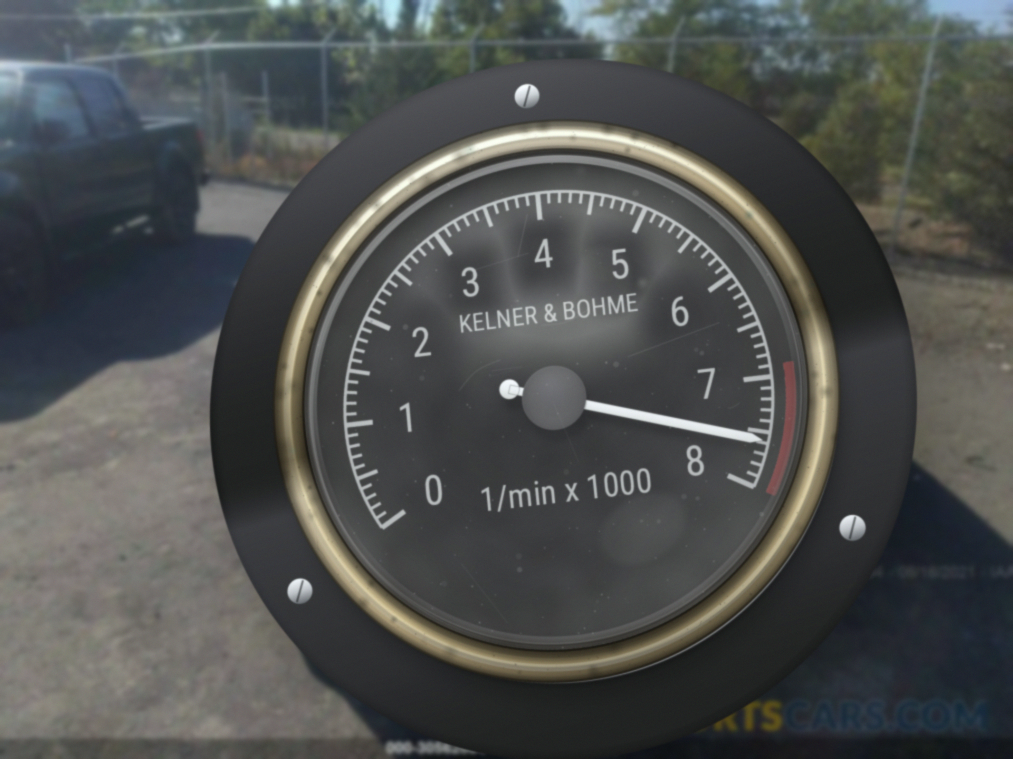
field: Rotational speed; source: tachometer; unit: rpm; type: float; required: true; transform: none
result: 7600 rpm
